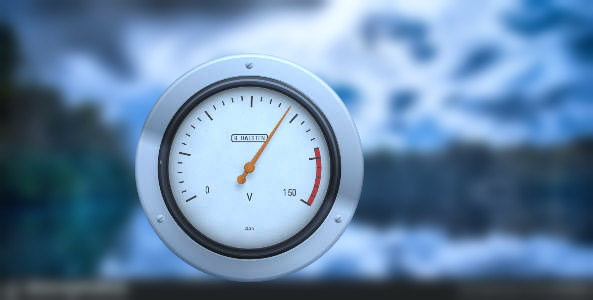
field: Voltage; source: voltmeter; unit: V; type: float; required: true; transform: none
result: 95 V
